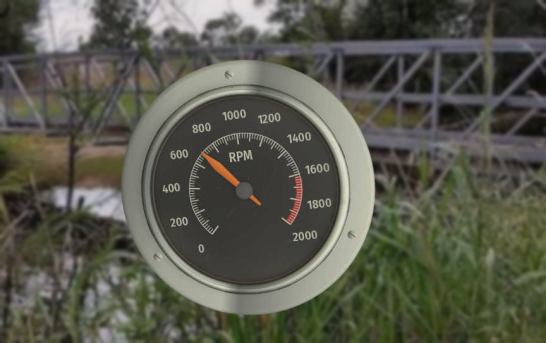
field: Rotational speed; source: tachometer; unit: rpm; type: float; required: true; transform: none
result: 700 rpm
